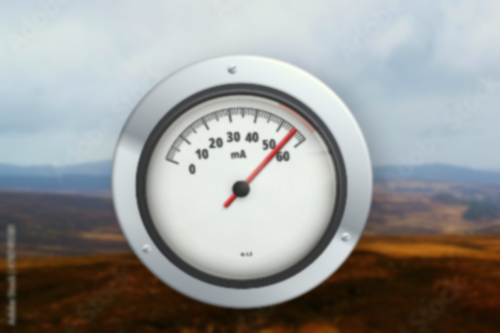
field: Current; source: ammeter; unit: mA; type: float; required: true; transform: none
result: 55 mA
